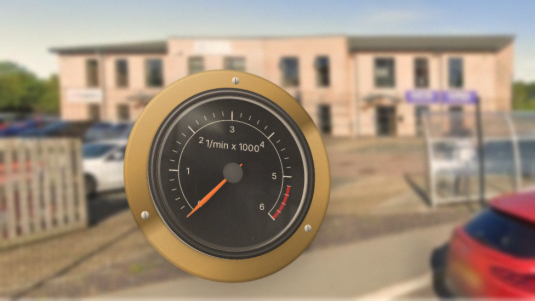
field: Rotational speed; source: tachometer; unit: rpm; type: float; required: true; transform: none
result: 0 rpm
